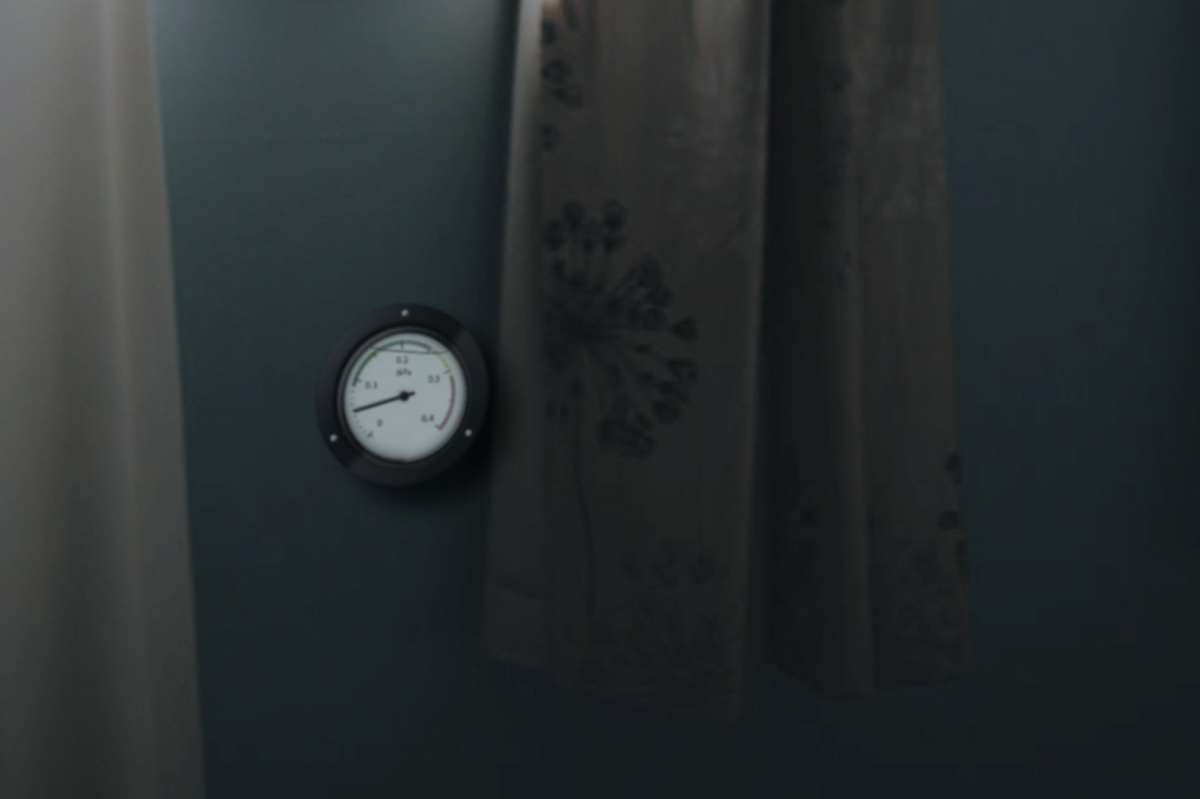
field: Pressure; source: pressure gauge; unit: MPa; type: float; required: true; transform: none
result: 0.05 MPa
